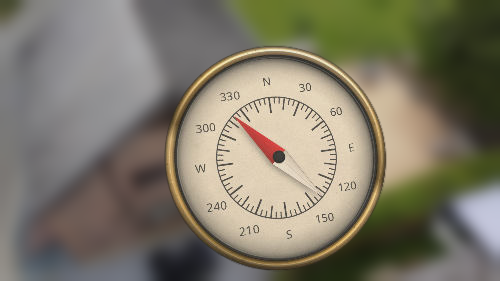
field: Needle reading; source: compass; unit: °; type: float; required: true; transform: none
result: 320 °
